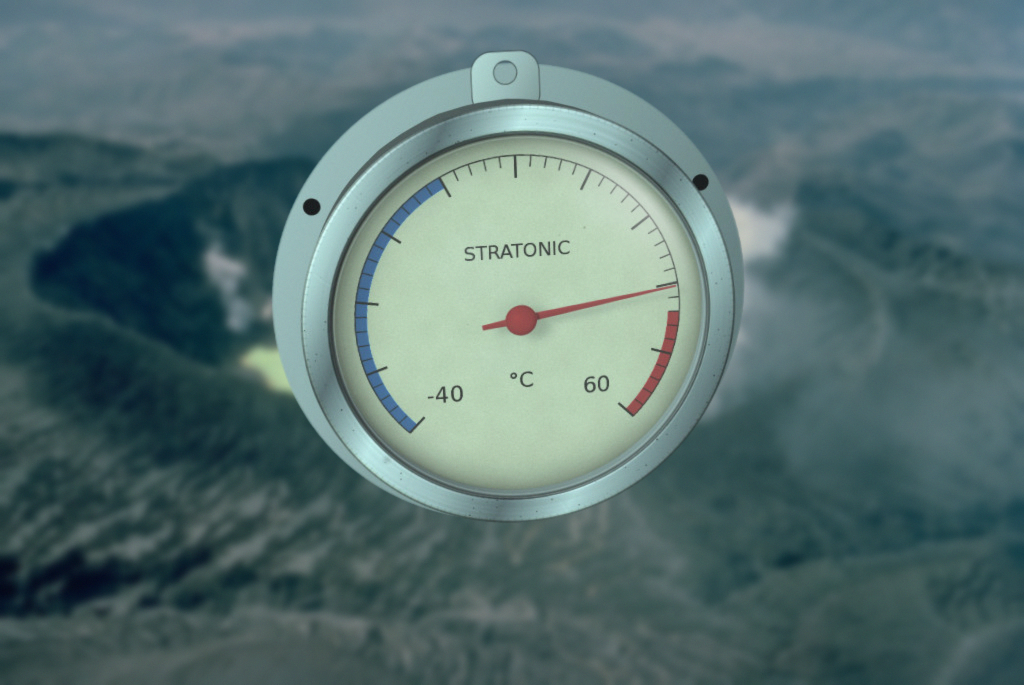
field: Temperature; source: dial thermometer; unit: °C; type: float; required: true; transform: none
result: 40 °C
